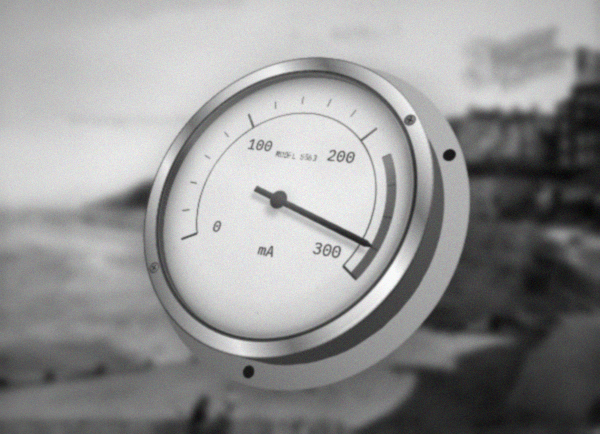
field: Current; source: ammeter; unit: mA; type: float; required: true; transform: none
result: 280 mA
